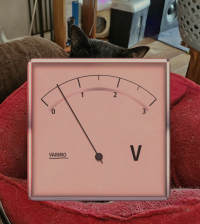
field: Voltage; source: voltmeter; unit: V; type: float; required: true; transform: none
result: 0.5 V
